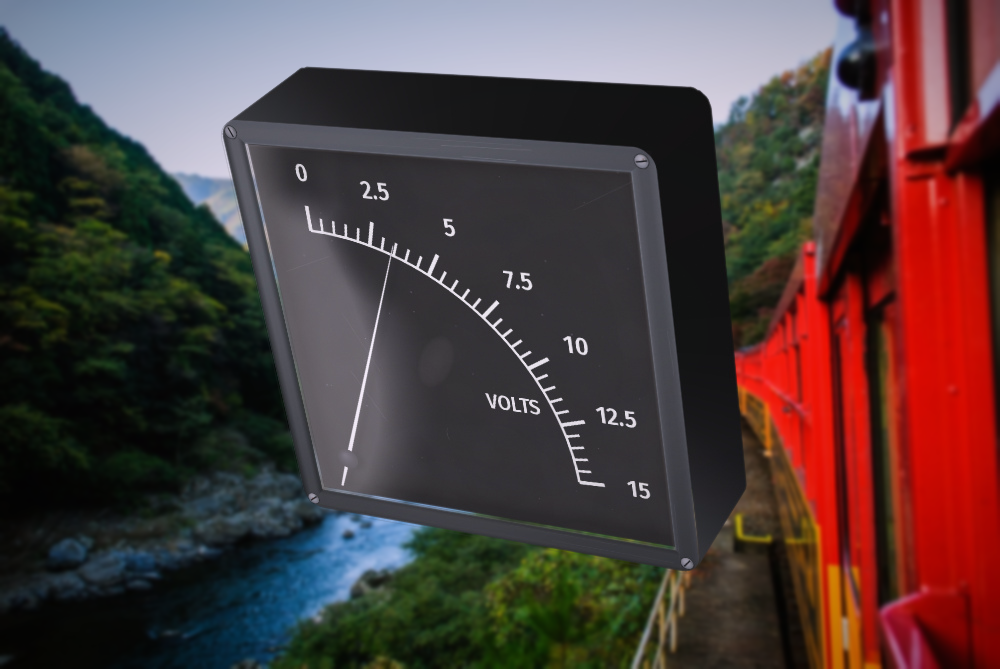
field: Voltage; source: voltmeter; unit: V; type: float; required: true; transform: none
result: 3.5 V
